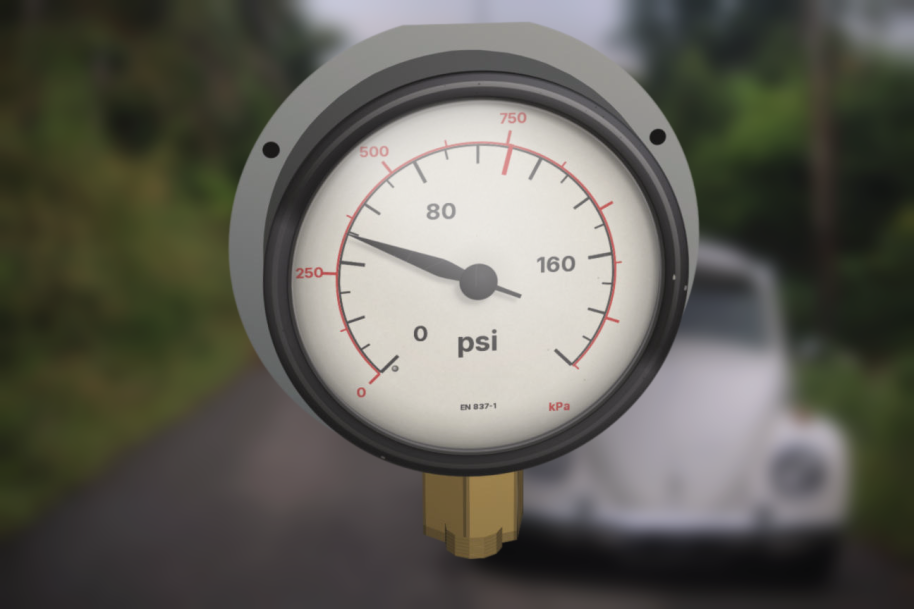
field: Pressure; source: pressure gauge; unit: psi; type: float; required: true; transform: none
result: 50 psi
